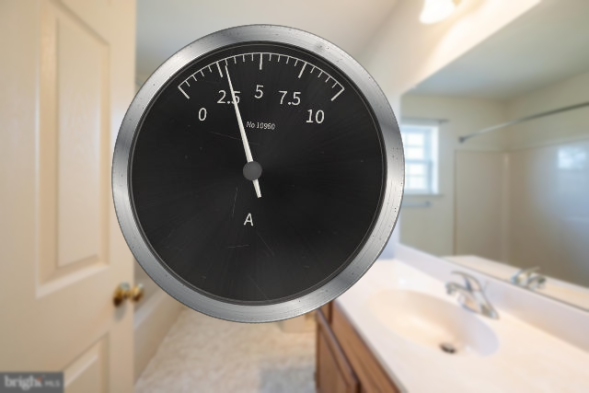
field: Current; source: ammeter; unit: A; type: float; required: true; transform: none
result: 3 A
